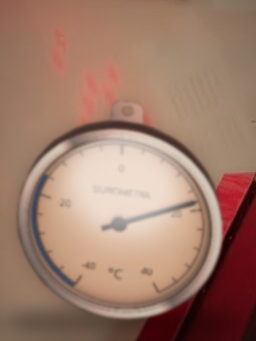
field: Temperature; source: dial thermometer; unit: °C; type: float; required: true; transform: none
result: 18 °C
